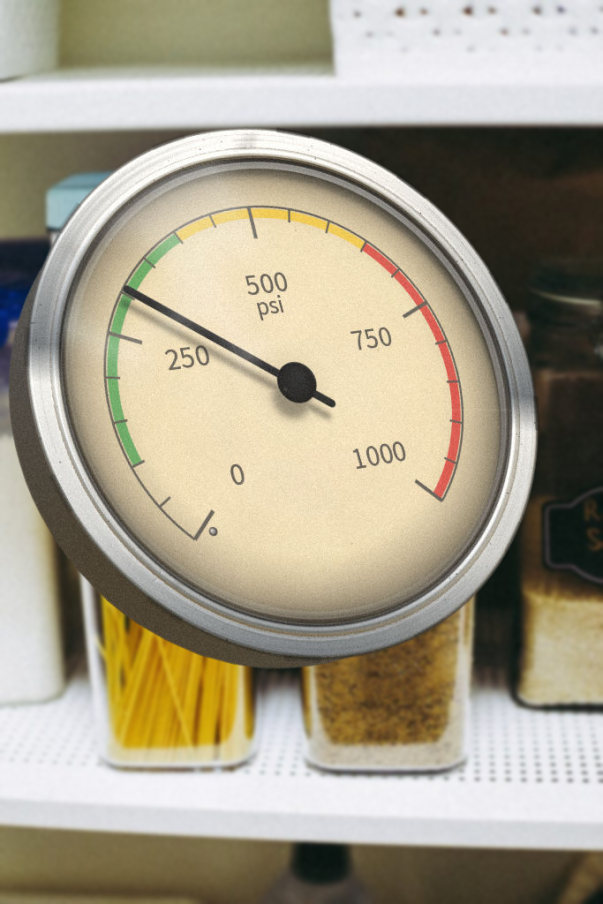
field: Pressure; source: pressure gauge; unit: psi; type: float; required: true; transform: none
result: 300 psi
